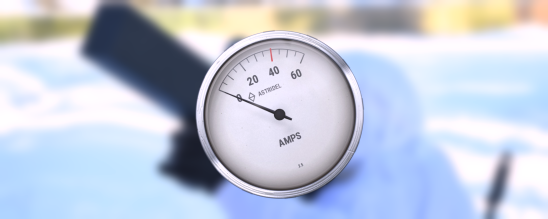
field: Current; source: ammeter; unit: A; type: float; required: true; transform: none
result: 0 A
